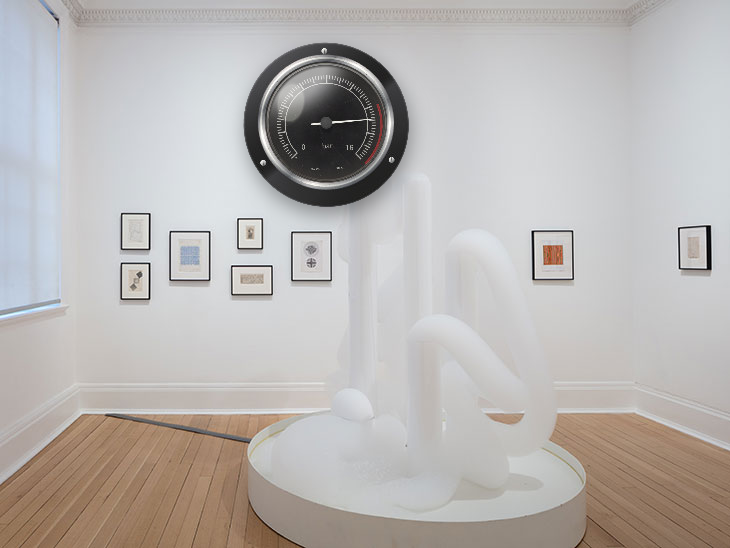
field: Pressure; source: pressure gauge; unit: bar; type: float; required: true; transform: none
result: 13 bar
